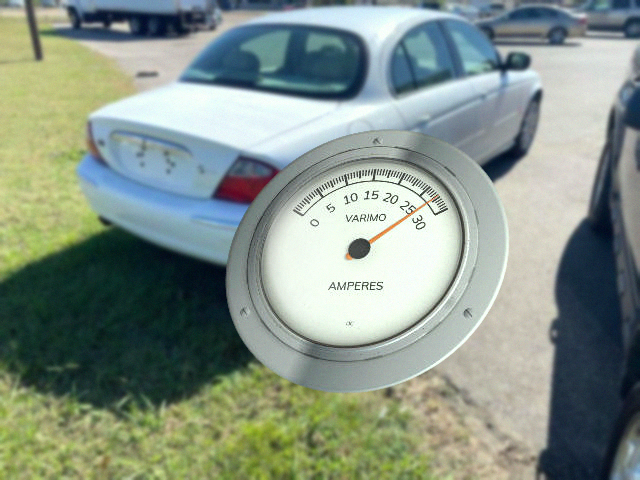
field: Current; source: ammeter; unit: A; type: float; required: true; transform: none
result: 27.5 A
